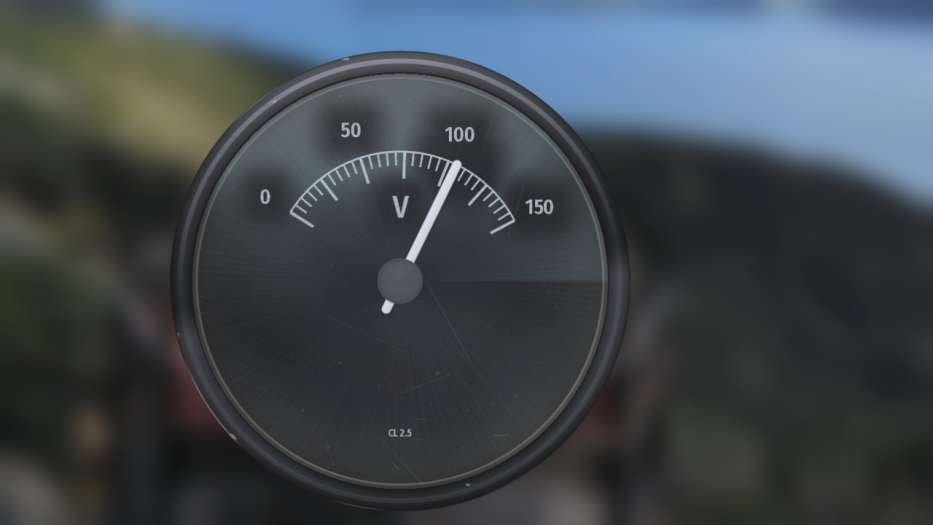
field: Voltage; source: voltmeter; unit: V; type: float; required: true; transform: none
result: 105 V
